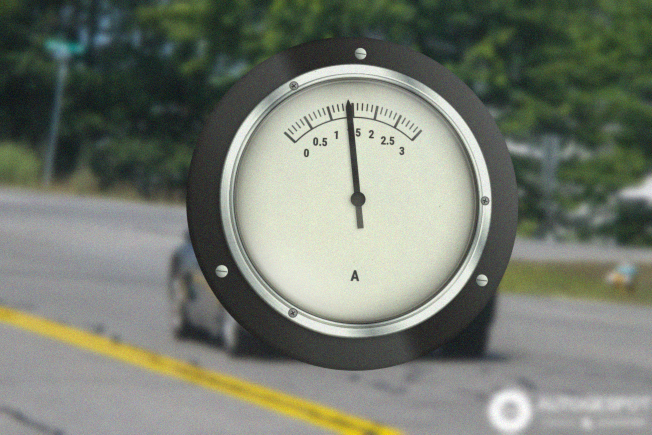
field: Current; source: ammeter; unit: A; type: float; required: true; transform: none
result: 1.4 A
